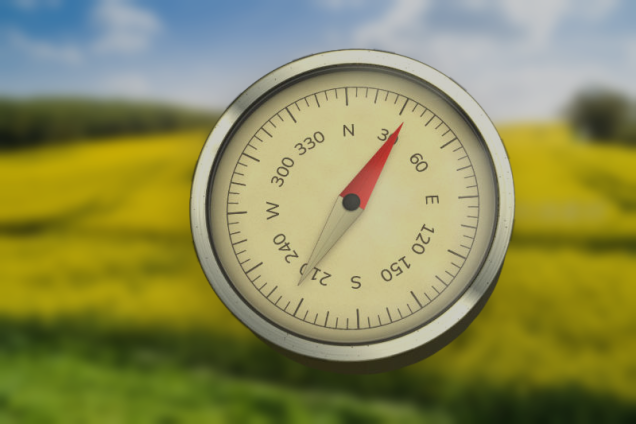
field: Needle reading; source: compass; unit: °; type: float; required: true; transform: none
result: 35 °
